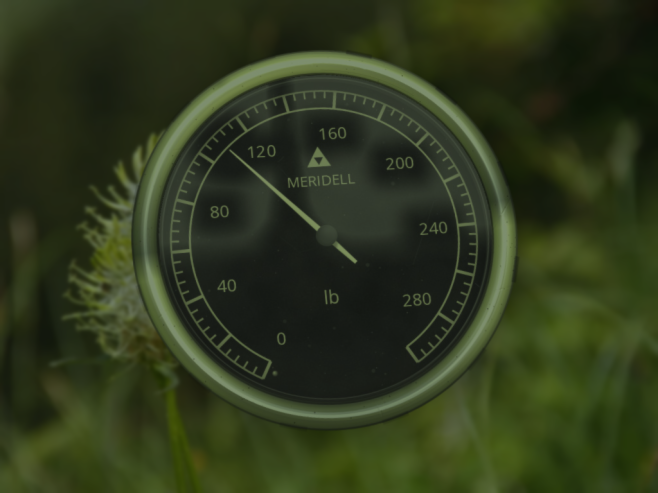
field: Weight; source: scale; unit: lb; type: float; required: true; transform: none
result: 108 lb
